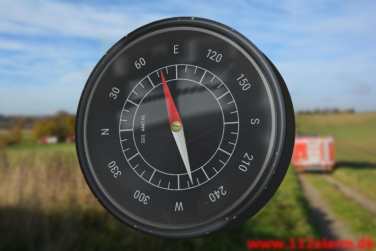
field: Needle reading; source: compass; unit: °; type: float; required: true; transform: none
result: 75 °
